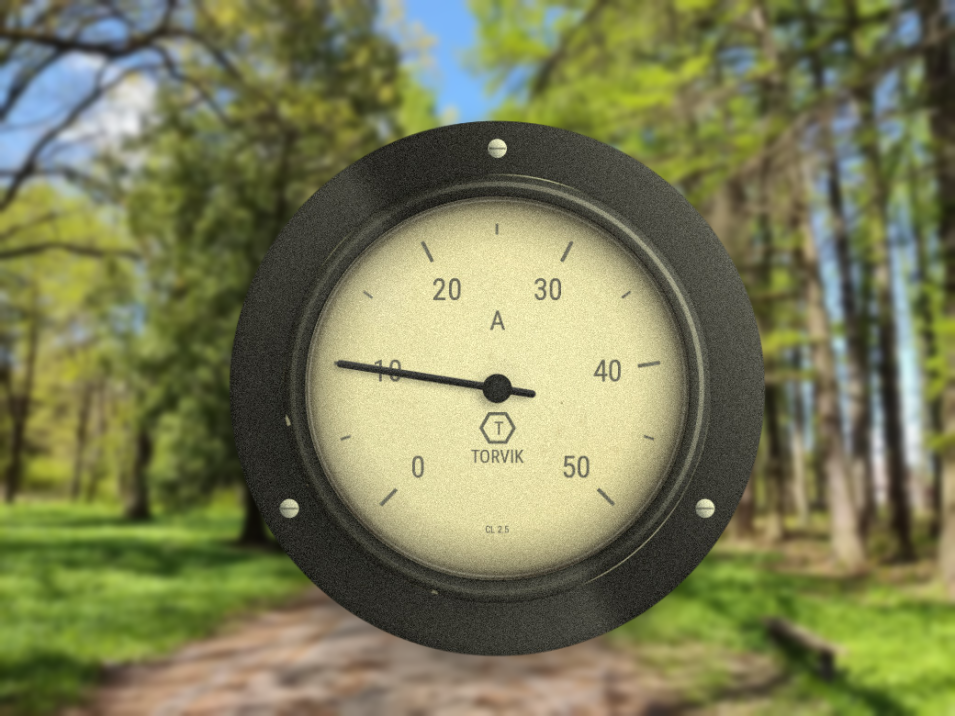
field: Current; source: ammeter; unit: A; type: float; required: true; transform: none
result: 10 A
